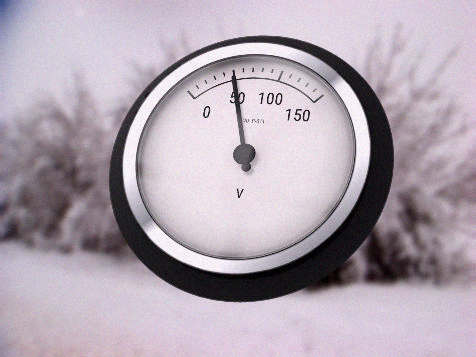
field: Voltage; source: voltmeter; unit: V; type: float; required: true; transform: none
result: 50 V
